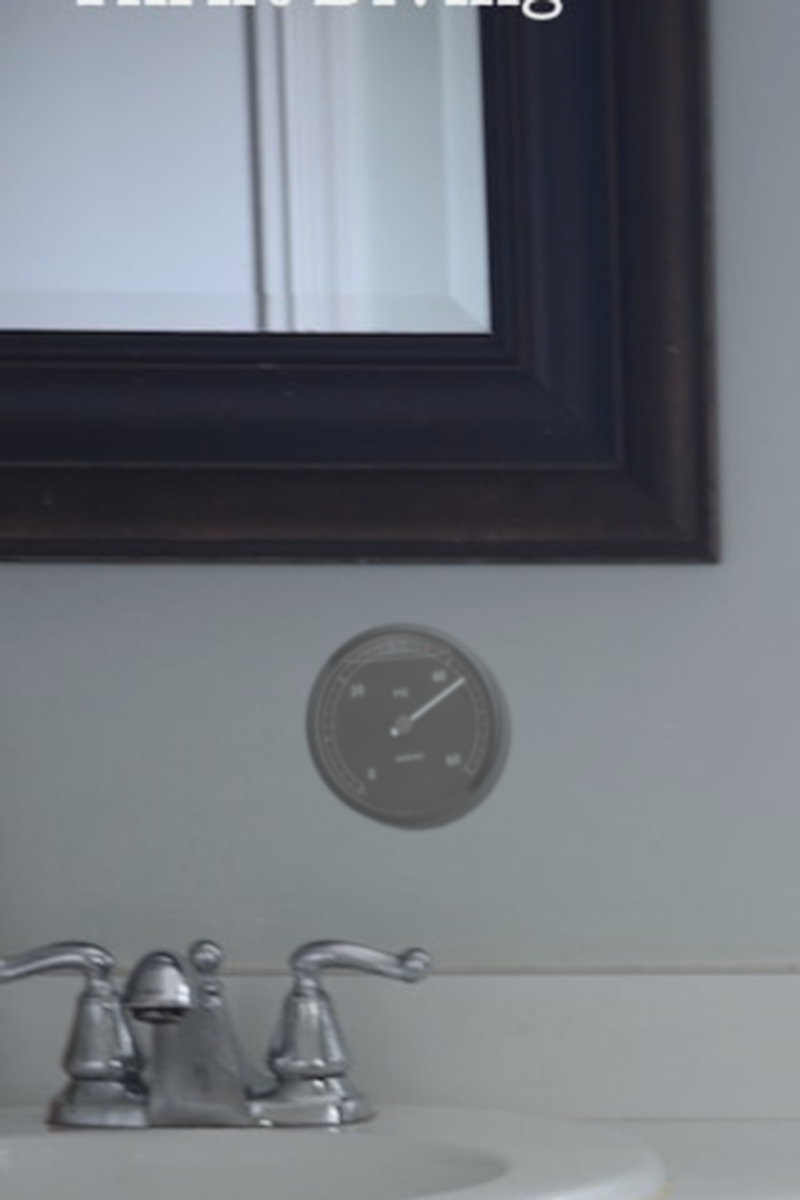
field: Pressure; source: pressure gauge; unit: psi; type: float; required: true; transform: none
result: 44 psi
